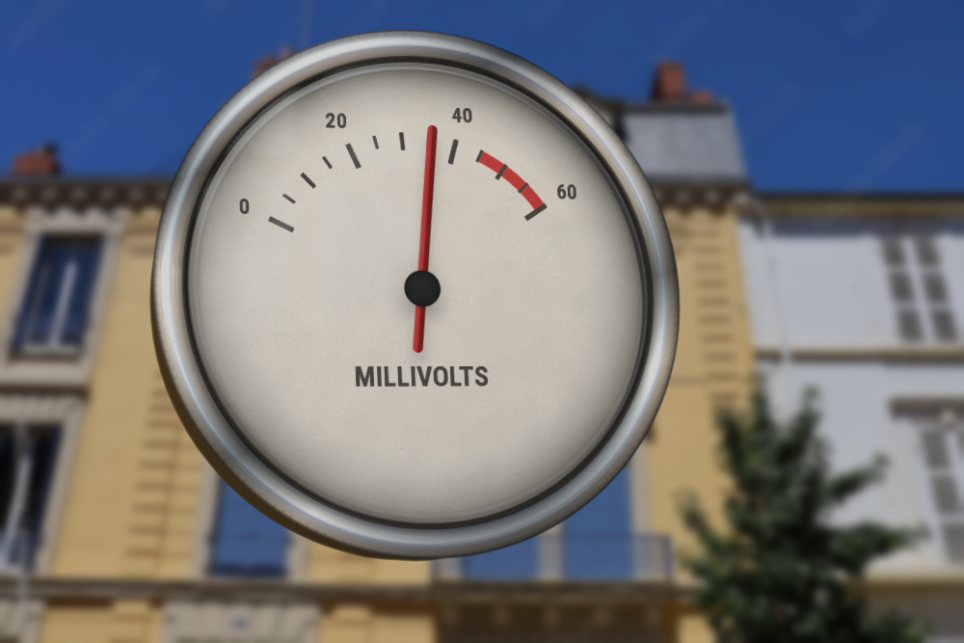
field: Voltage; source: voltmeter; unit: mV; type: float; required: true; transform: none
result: 35 mV
